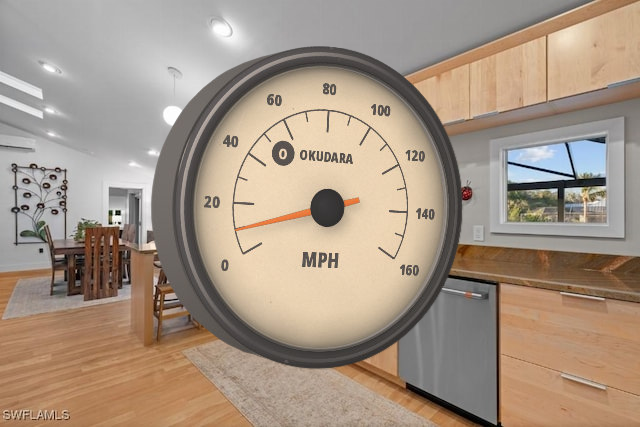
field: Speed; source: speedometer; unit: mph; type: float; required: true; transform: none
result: 10 mph
